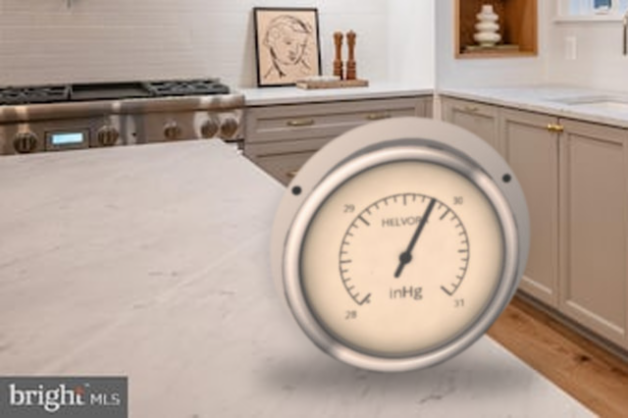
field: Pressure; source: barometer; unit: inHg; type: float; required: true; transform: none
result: 29.8 inHg
